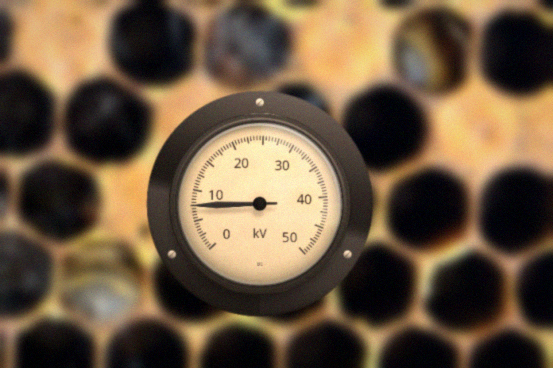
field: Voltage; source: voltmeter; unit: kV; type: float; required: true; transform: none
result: 7.5 kV
